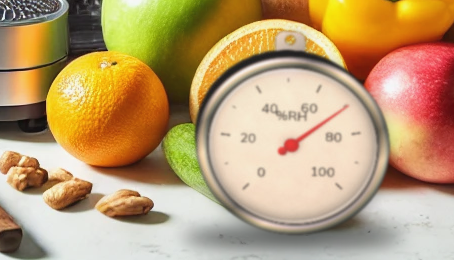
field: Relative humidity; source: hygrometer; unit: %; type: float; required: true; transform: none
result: 70 %
